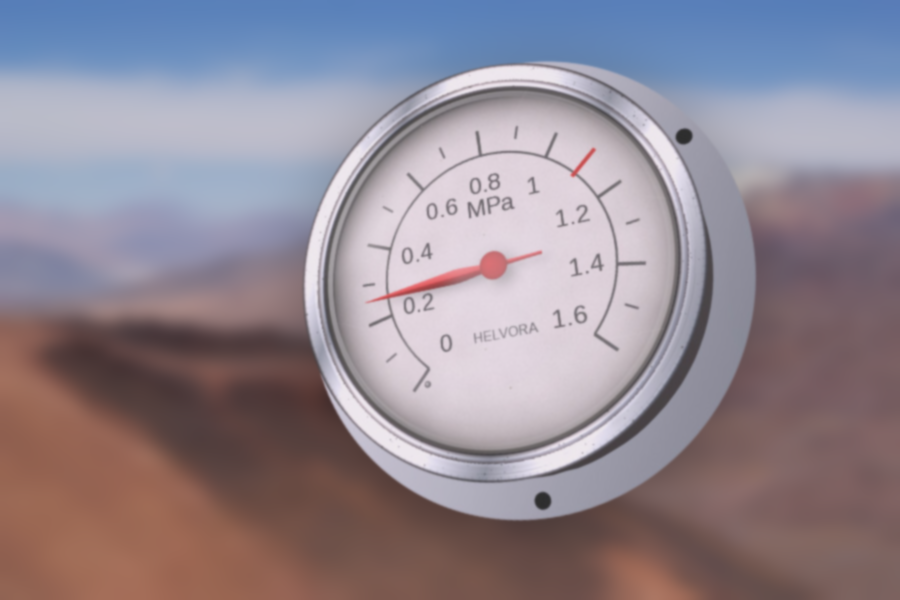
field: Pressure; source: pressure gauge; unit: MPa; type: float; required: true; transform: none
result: 0.25 MPa
